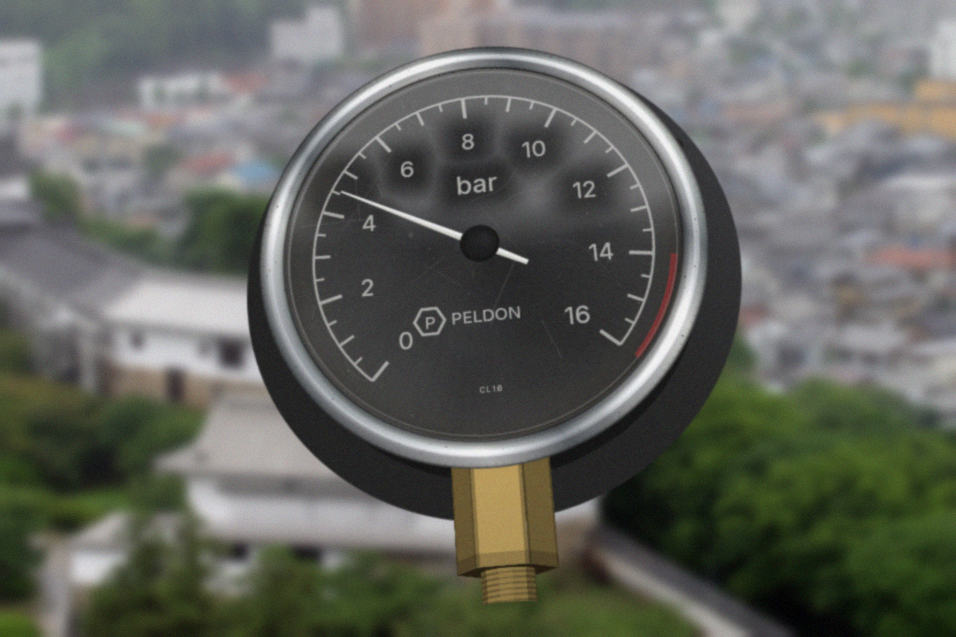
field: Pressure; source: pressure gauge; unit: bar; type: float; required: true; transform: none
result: 4.5 bar
